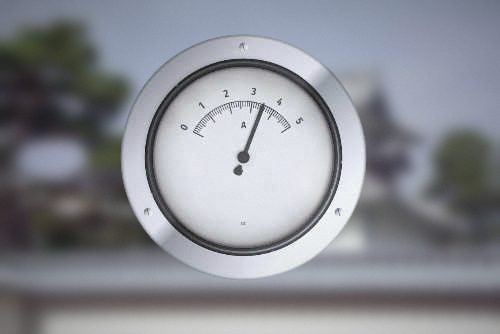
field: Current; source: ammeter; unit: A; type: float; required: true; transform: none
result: 3.5 A
